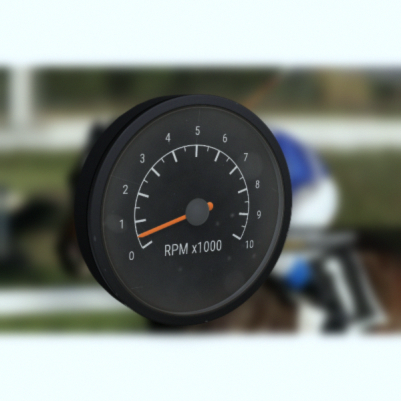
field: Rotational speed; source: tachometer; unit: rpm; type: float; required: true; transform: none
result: 500 rpm
